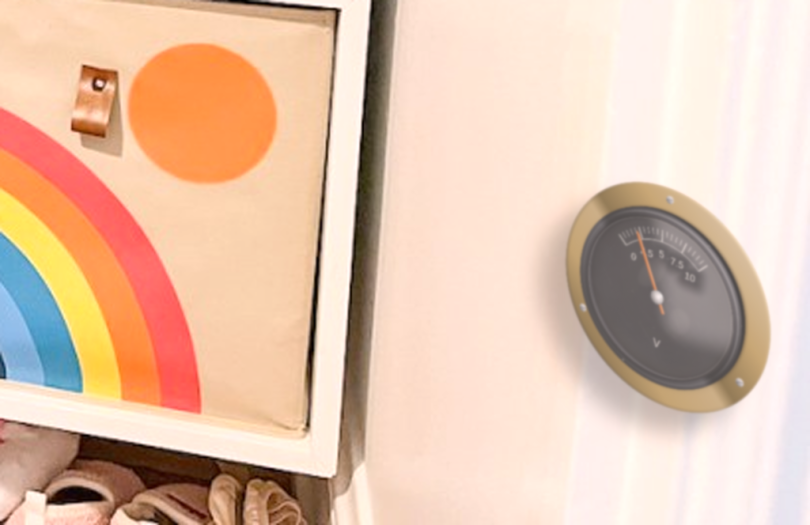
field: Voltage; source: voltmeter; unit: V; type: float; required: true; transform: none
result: 2.5 V
